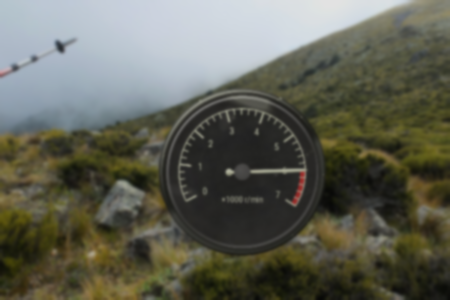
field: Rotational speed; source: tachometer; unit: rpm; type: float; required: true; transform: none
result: 6000 rpm
